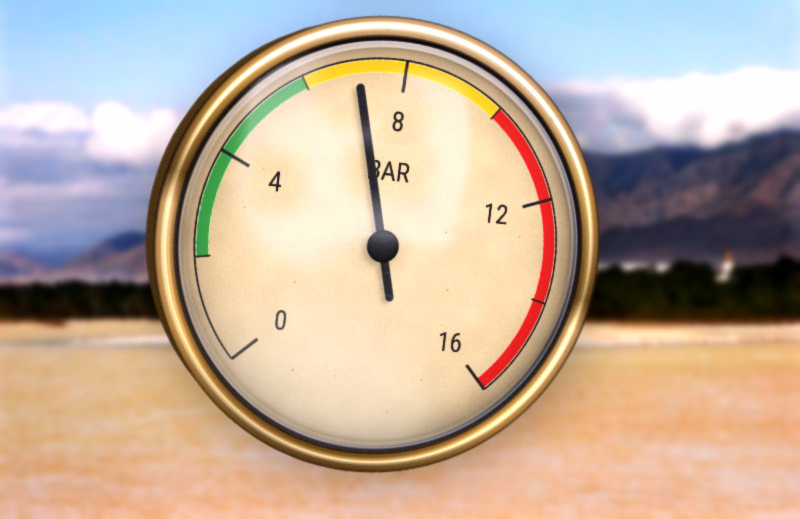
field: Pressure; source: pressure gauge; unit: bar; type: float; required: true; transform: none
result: 7 bar
